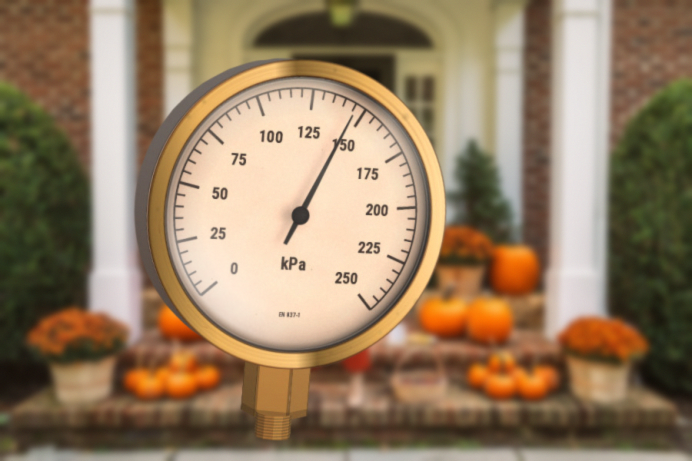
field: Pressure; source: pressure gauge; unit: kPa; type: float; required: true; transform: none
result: 145 kPa
